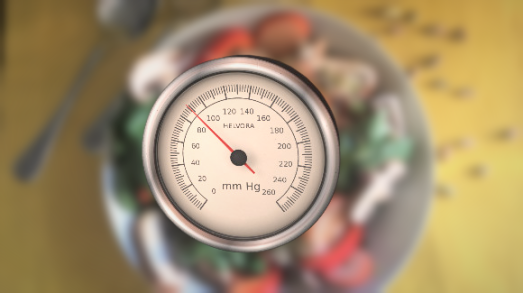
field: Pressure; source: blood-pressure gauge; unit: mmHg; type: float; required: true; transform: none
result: 90 mmHg
